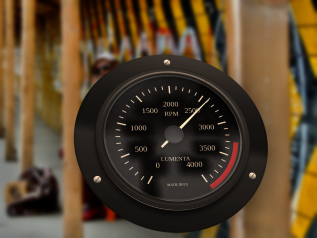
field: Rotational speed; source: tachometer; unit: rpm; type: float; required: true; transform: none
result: 2600 rpm
